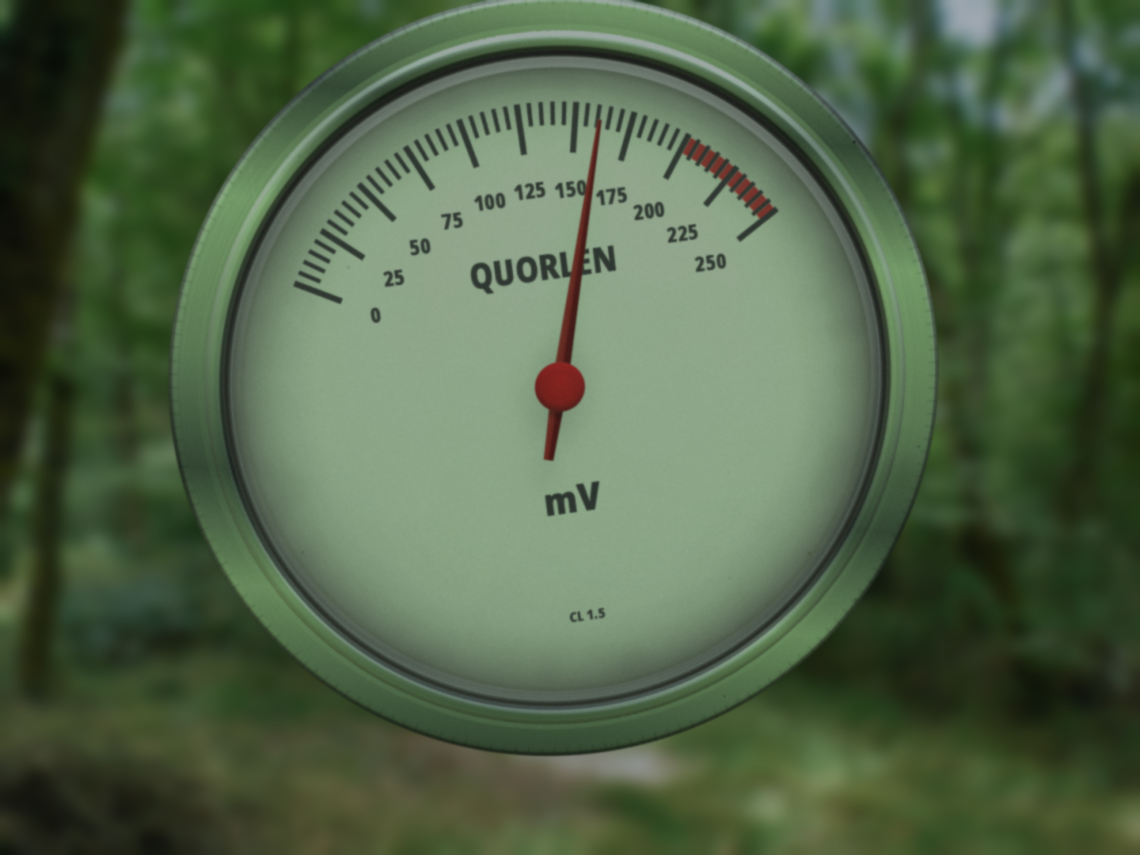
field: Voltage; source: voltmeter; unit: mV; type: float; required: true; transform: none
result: 160 mV
